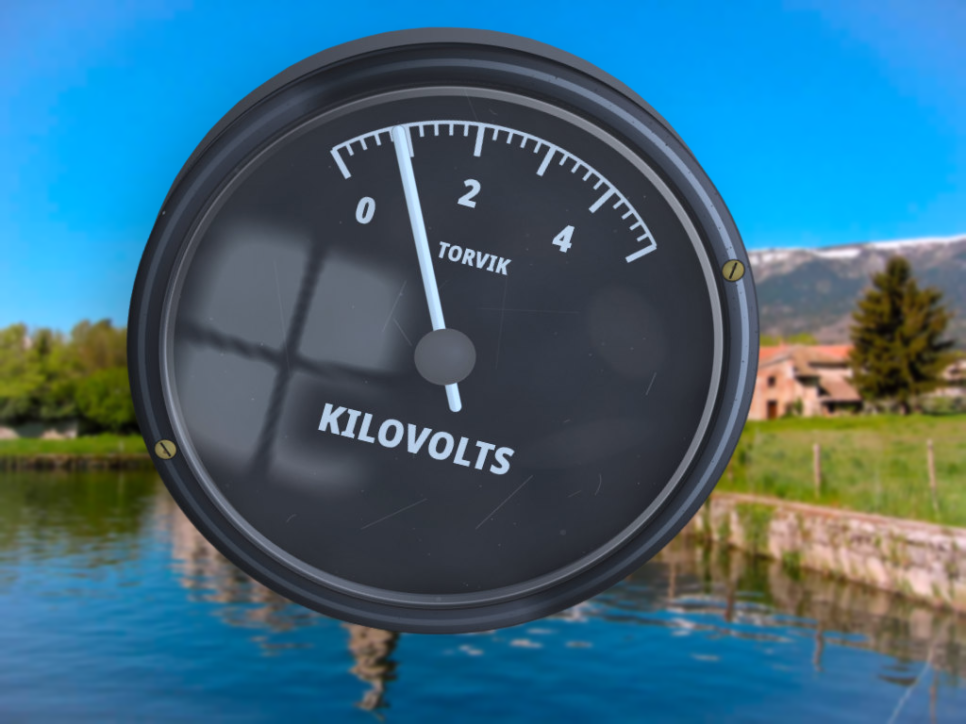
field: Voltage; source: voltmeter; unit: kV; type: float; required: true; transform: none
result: 0.9 kV
